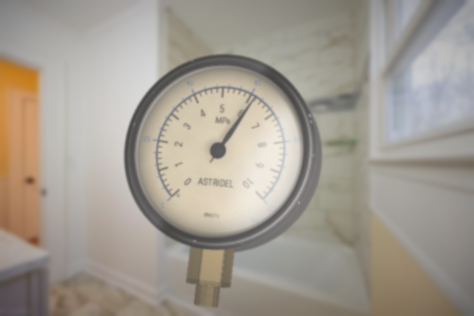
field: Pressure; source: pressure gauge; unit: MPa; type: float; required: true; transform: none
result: 6.2 MPa
